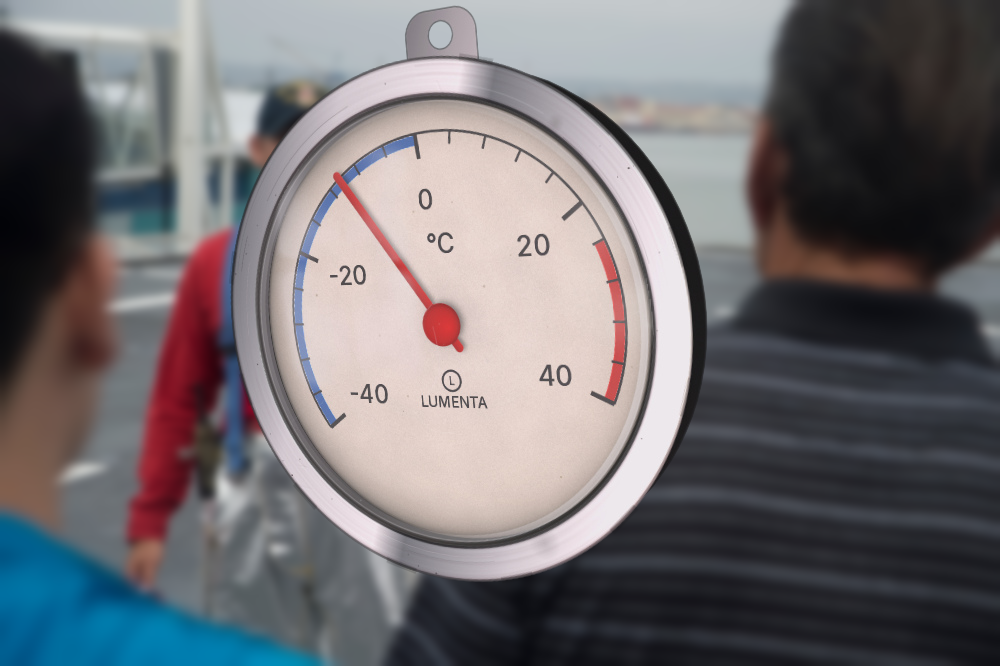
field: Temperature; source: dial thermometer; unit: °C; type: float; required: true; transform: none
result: -10 °C
